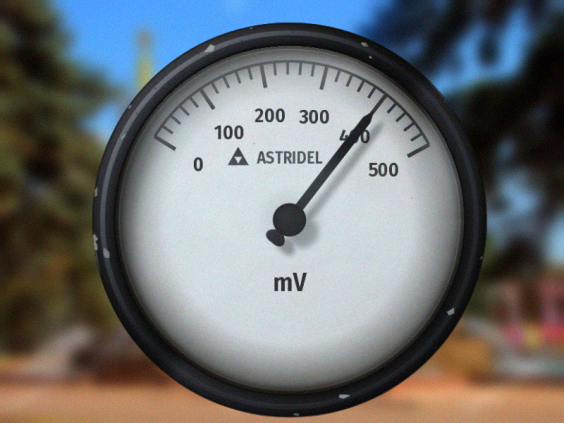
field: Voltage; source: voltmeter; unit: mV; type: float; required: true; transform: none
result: 400 mV
